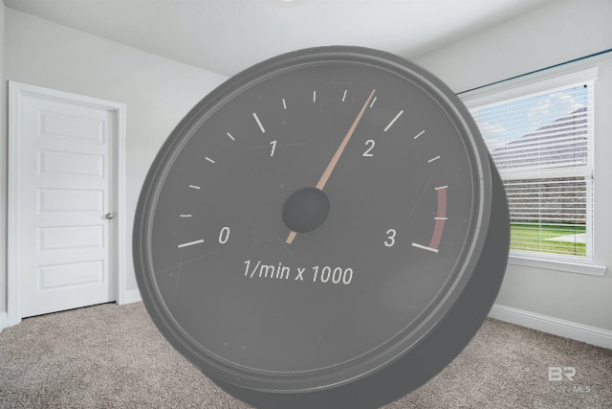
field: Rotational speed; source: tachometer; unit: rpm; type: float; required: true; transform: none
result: 1800 rpm
